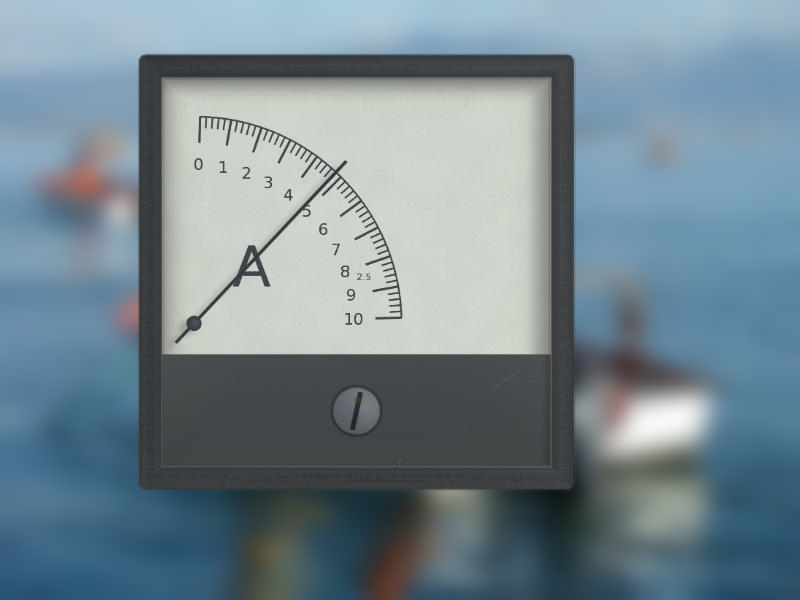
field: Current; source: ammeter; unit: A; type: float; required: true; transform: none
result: 4.8 A
